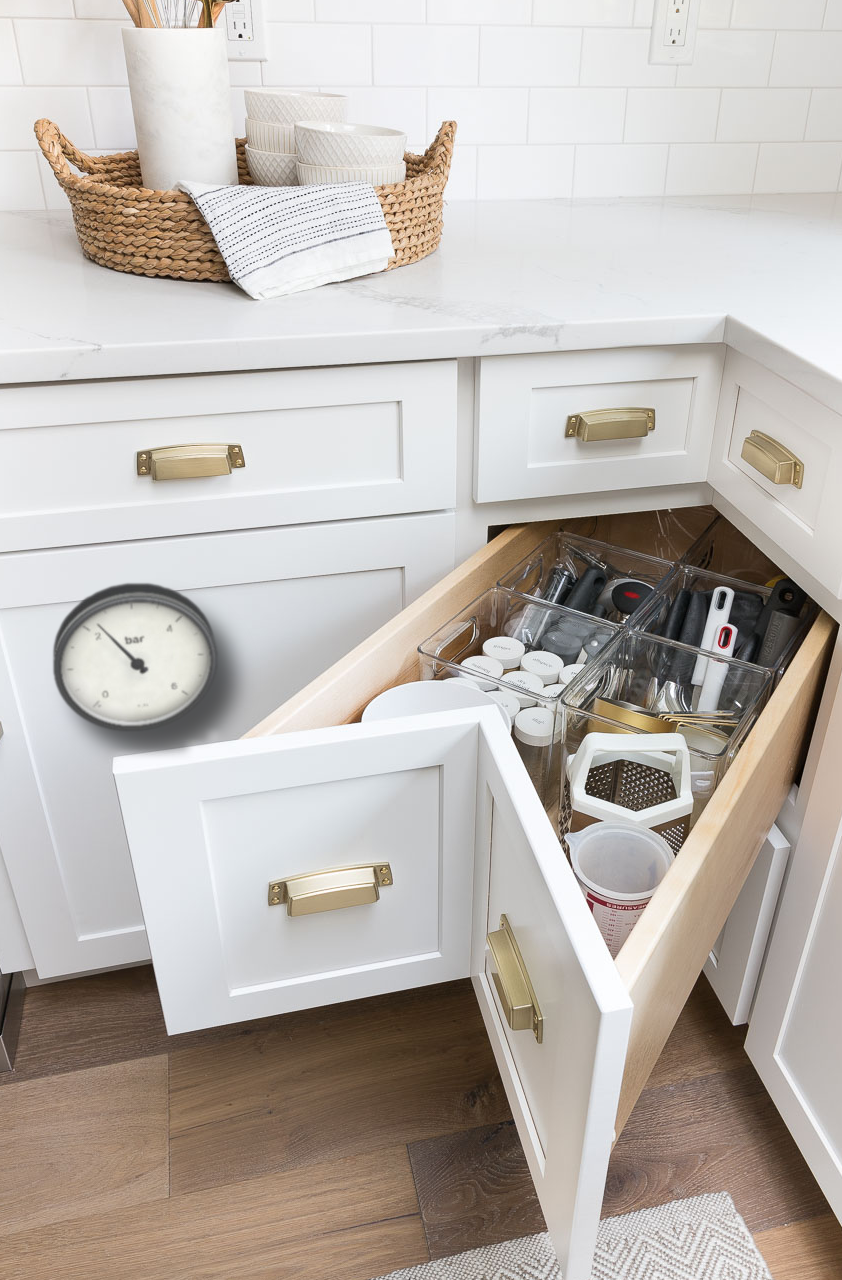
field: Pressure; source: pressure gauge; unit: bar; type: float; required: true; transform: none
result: 2.25 bar
